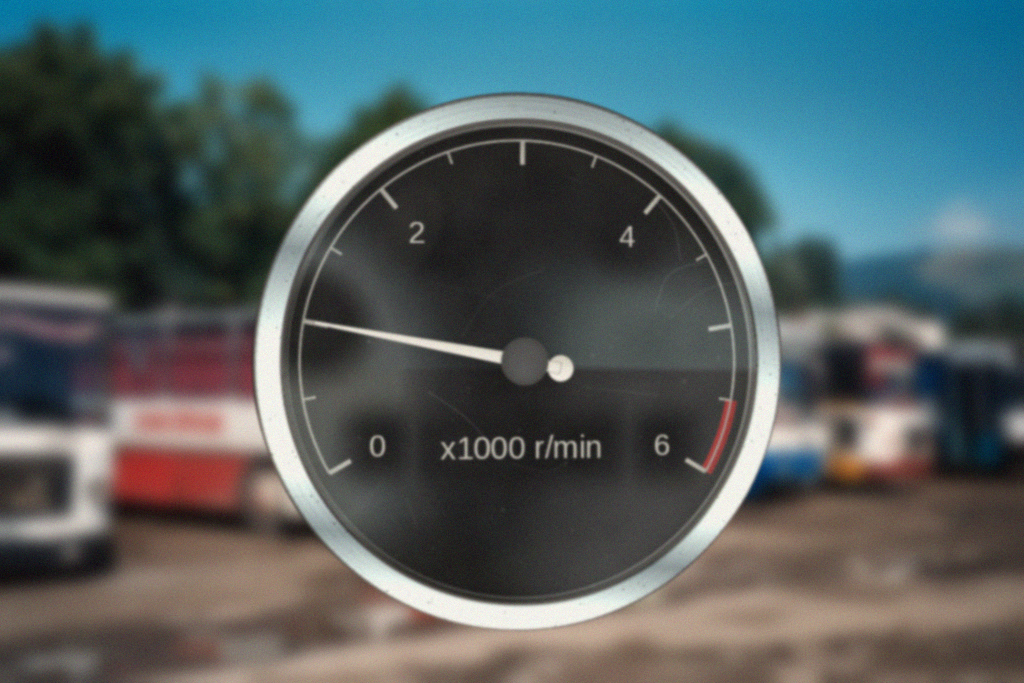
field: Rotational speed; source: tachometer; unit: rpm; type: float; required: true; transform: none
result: 1000 rpm
